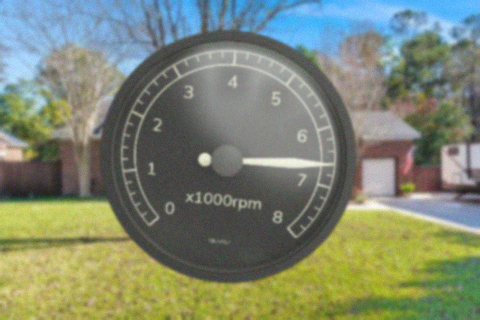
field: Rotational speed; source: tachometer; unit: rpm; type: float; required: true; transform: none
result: 6600 rpm
